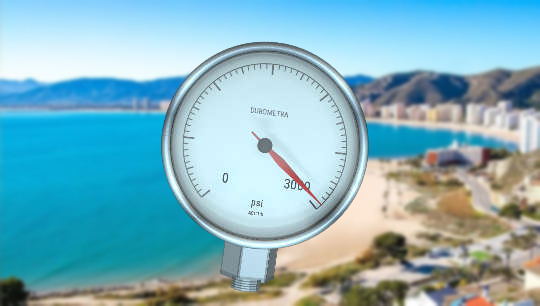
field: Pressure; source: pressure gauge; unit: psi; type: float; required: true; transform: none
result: 2950 psi
